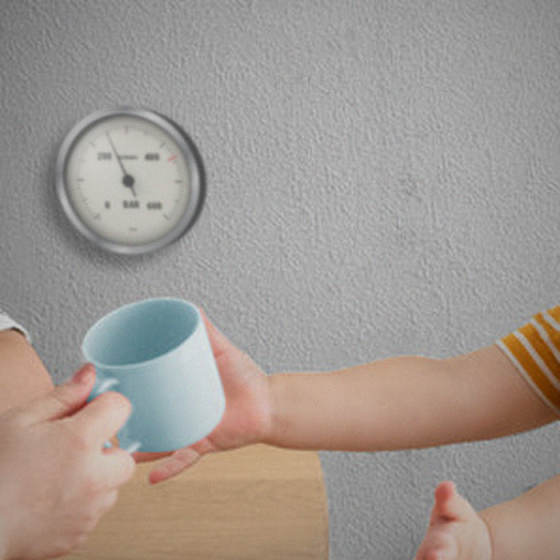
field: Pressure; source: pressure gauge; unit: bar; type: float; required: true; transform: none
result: 250 bar
